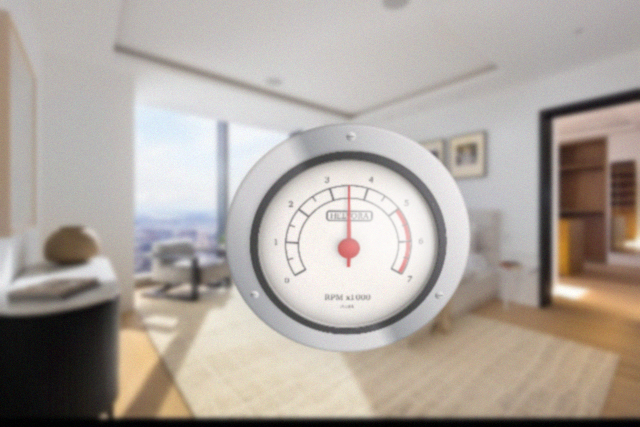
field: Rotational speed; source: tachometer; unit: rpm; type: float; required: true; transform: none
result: 3500 rpm
